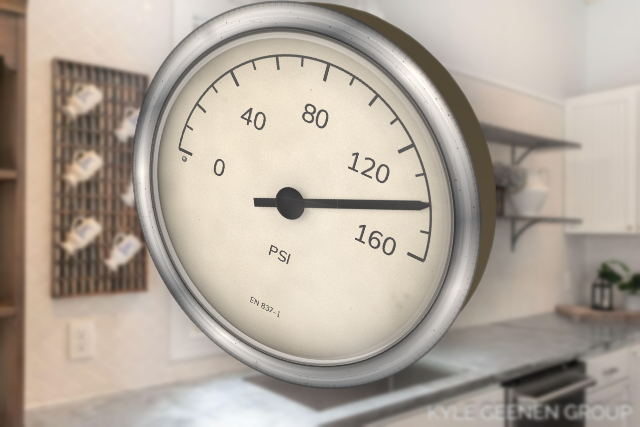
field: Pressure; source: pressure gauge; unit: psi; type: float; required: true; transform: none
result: 140 psi
